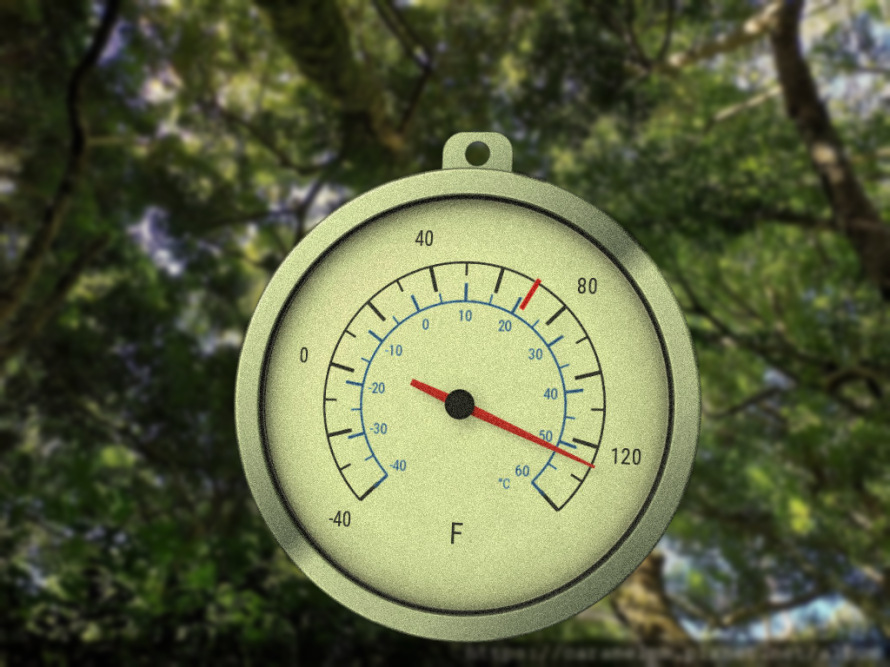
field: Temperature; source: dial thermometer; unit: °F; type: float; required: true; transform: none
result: 125 °F
